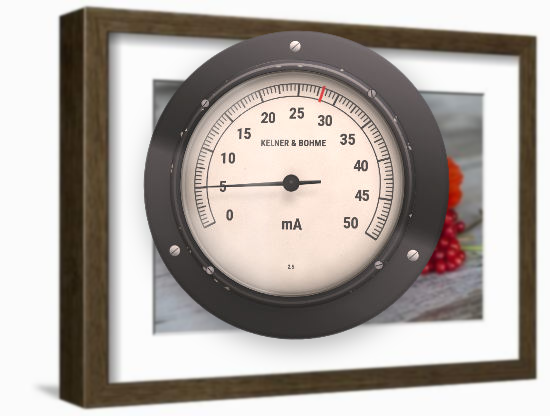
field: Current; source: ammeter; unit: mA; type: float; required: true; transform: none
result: 5 mA
